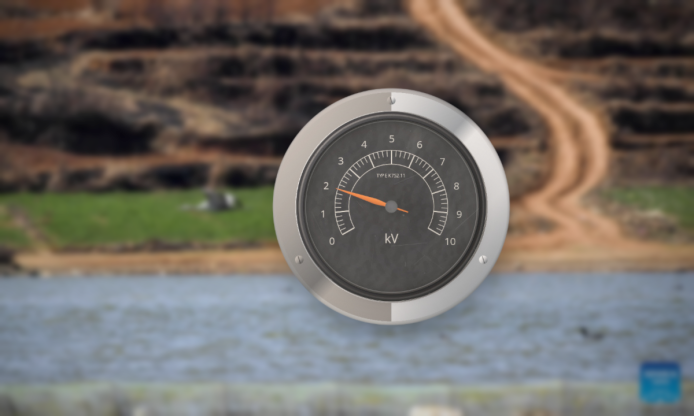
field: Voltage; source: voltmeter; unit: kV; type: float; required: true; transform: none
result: 2 kV
